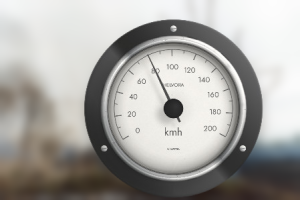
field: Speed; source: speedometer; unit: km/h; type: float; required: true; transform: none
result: 80 km/h
